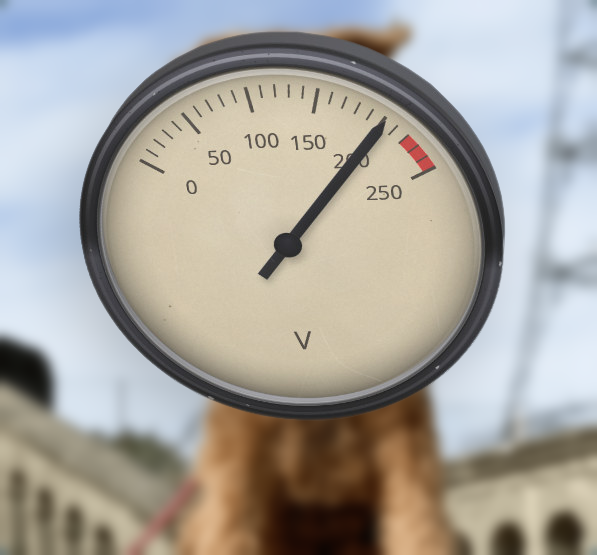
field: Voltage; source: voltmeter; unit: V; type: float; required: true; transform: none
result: 200 V
